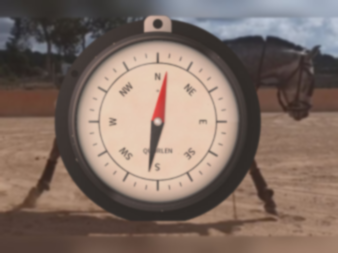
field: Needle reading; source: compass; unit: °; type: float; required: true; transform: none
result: 10 °
